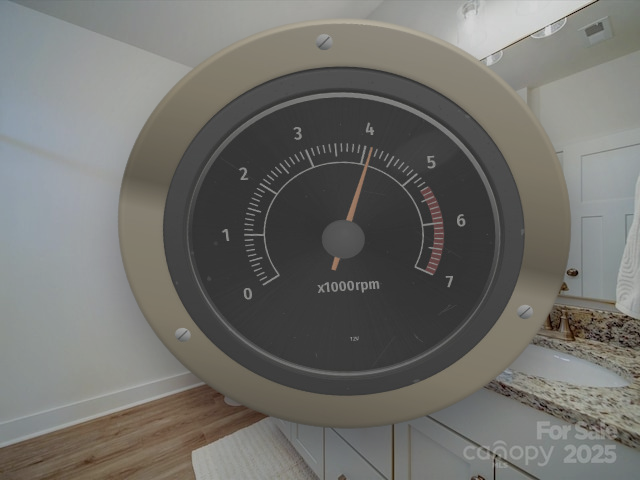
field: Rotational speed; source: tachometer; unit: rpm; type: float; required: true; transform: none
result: 4100 rpm
